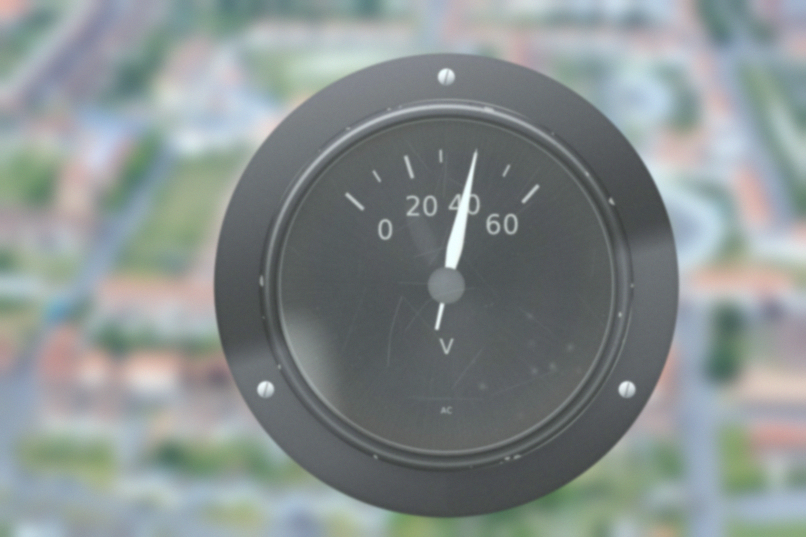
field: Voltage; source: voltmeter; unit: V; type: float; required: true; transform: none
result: 40 V
